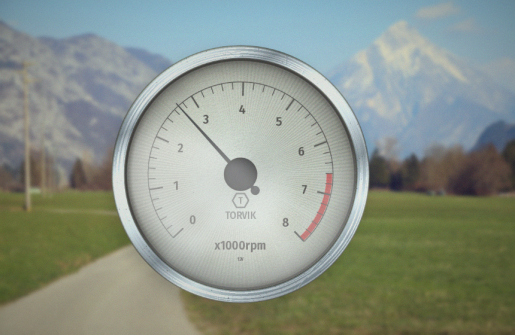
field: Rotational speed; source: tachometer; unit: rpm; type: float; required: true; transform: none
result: 2700 rpm
